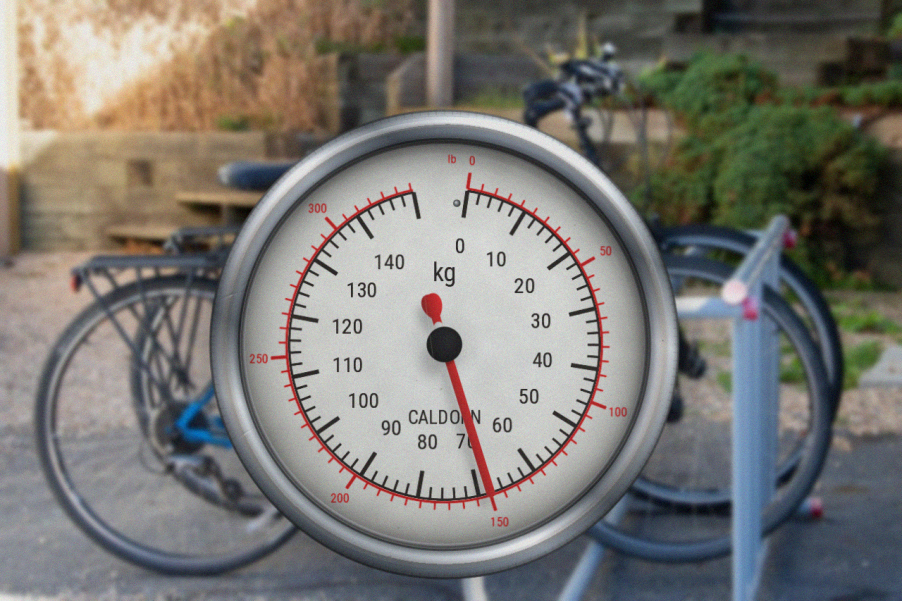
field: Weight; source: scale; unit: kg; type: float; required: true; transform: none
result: 68 kg
